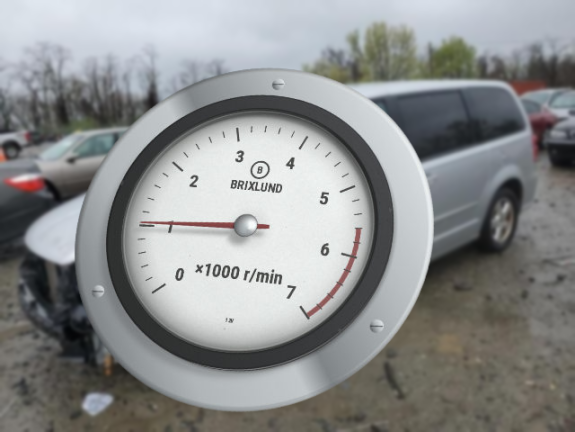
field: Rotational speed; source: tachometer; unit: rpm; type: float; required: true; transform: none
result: 1000 rpm
